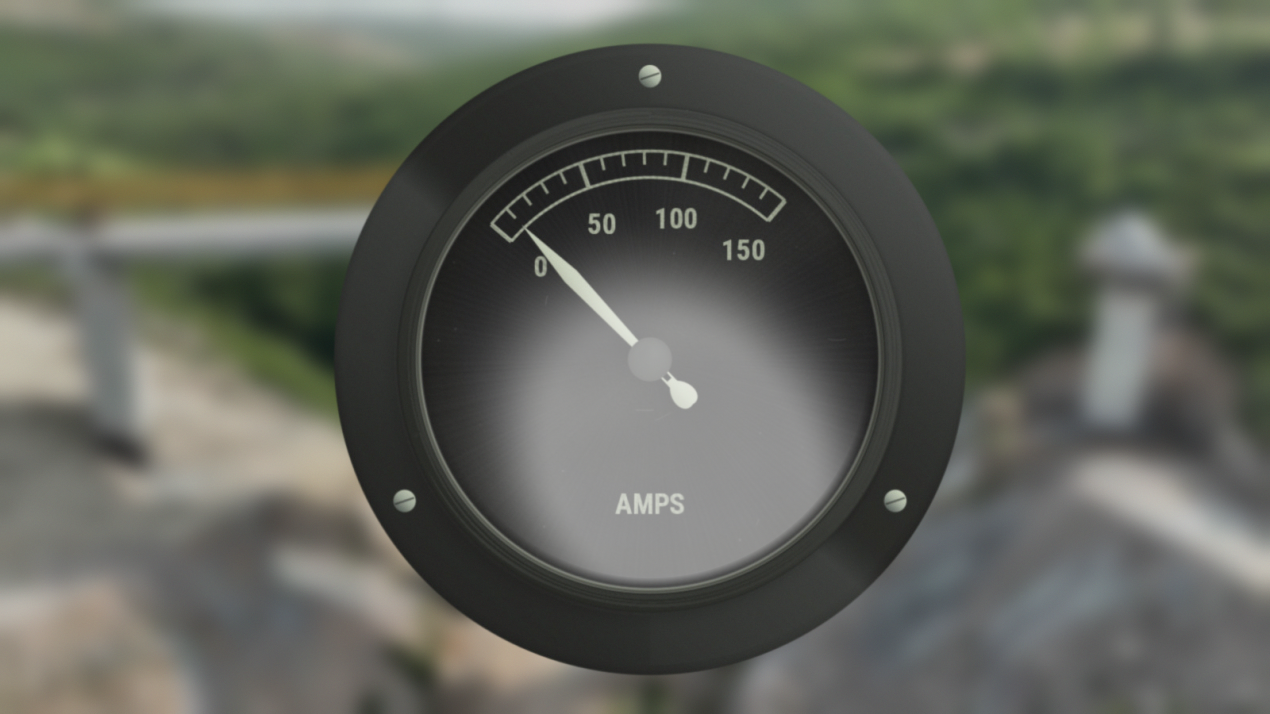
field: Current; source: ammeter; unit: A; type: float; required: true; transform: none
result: 10 A
